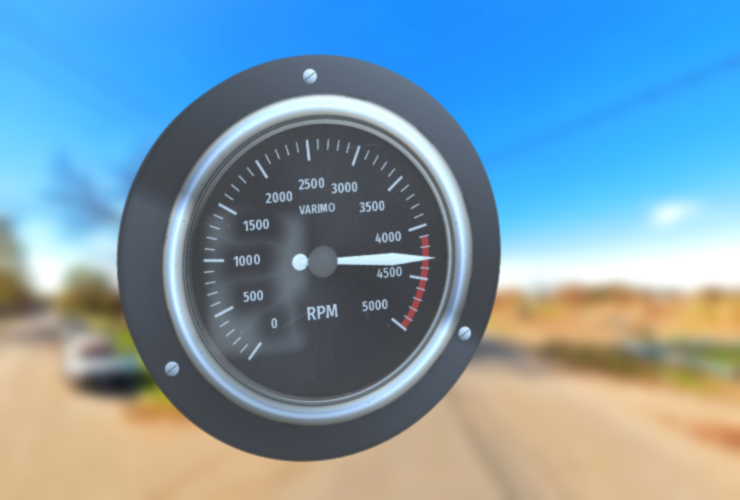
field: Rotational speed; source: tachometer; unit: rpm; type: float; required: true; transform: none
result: 4300 rpm
